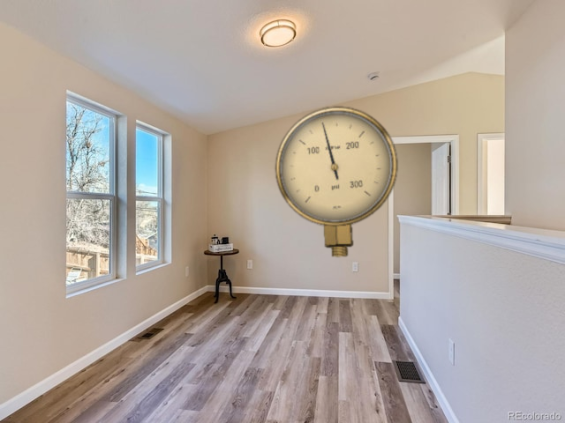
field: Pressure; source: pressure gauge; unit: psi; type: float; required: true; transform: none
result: 140 psi
